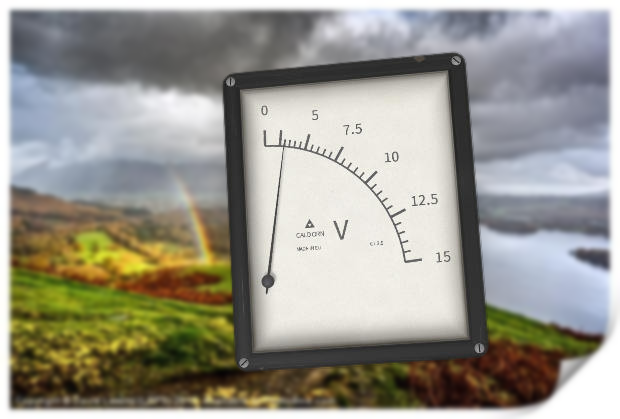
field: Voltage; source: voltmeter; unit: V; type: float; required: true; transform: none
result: 3 V
